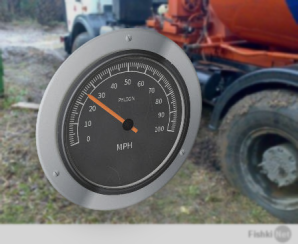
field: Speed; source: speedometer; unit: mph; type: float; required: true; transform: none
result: 25 mph
